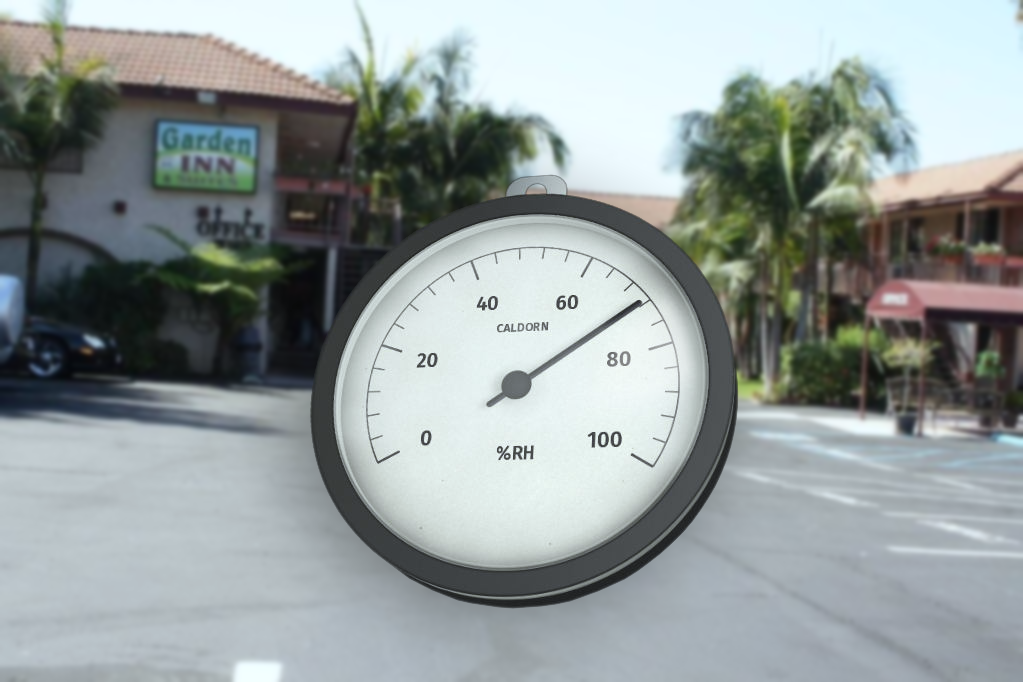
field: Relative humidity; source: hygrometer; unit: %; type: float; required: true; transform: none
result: 72 %
